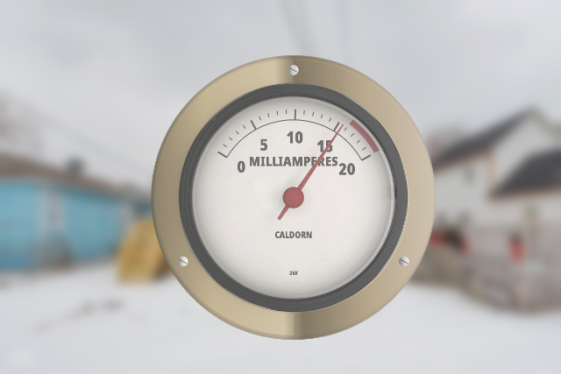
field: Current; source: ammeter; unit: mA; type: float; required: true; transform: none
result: 15.5 mA
